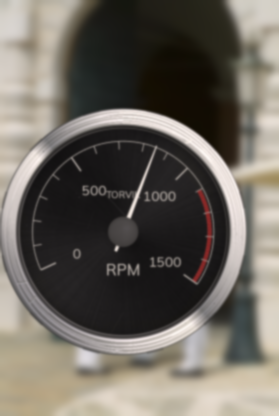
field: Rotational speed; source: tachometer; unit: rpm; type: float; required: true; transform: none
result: 850 rpm
